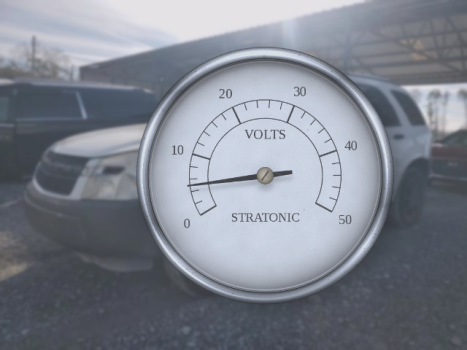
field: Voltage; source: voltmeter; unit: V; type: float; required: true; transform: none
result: 5 V
